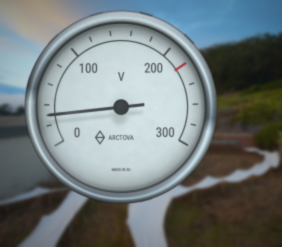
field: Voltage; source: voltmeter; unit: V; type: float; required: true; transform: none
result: 30 V
